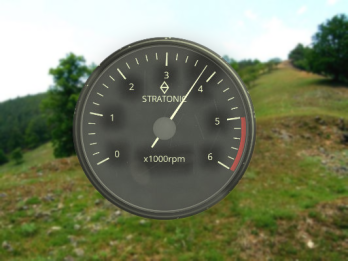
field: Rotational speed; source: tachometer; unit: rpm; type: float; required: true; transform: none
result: 3800 rpm
